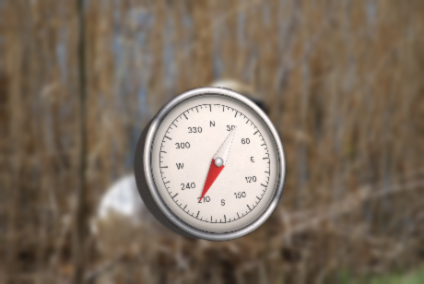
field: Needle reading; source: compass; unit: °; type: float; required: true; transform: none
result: 215 °
